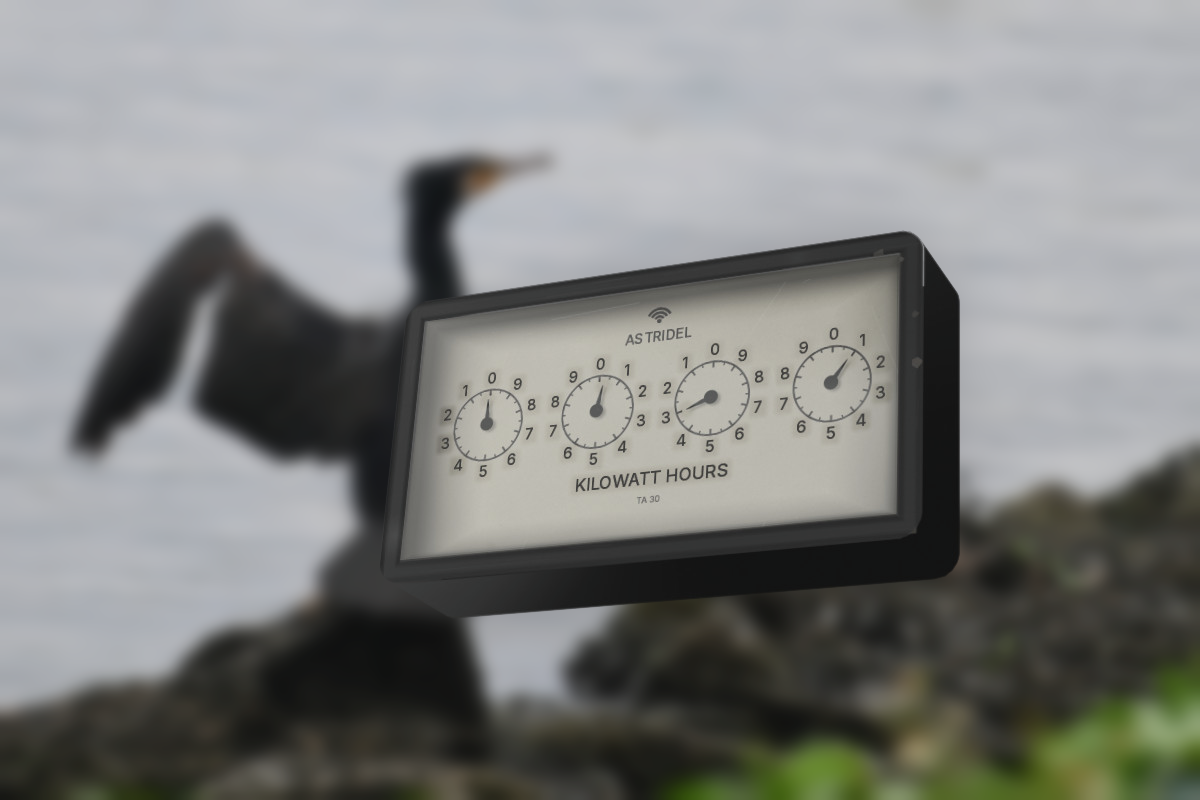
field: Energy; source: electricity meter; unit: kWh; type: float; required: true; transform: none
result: 31 kWh
